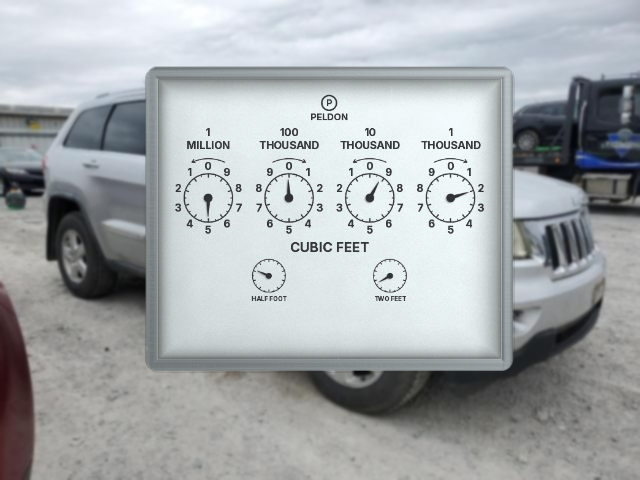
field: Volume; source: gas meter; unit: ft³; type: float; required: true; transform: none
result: 499200 ft³
